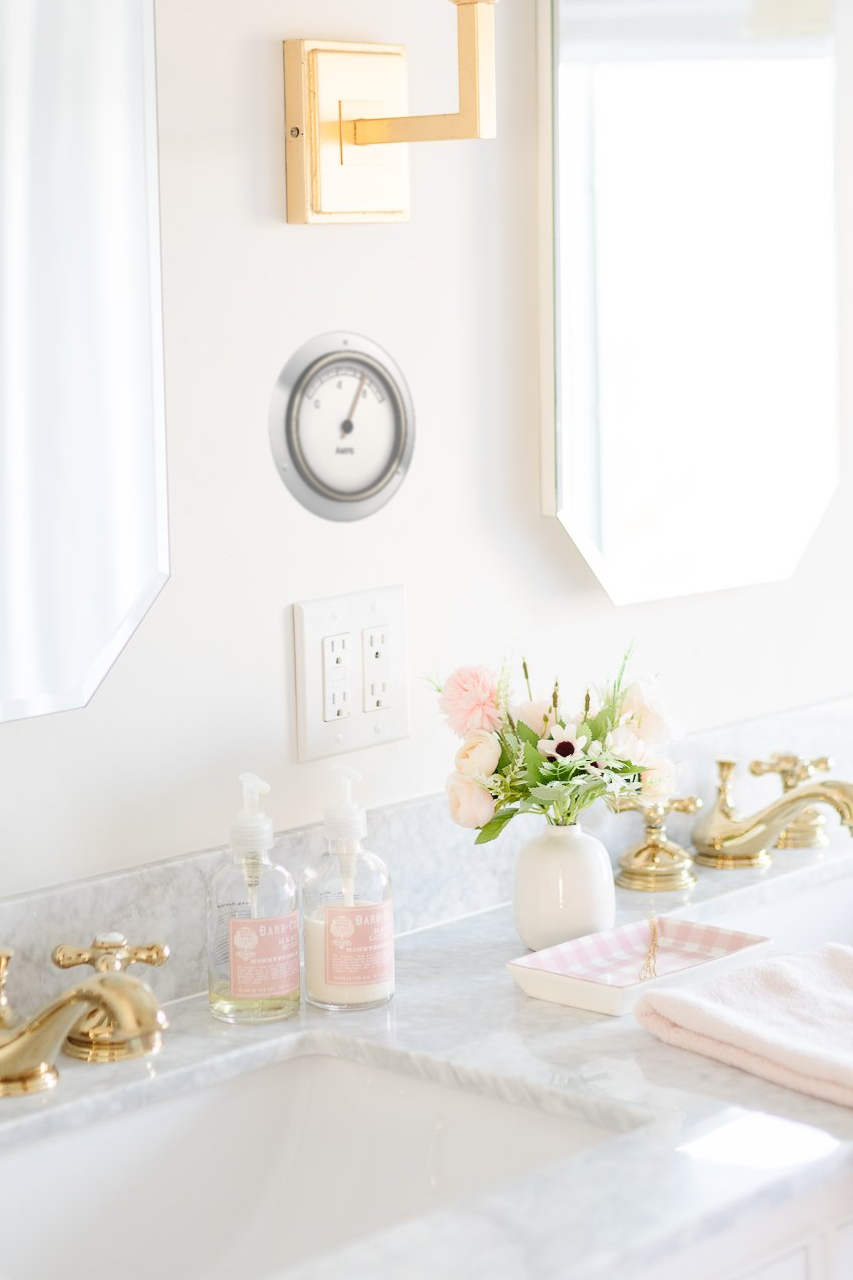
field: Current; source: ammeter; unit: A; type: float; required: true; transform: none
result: 7 A
